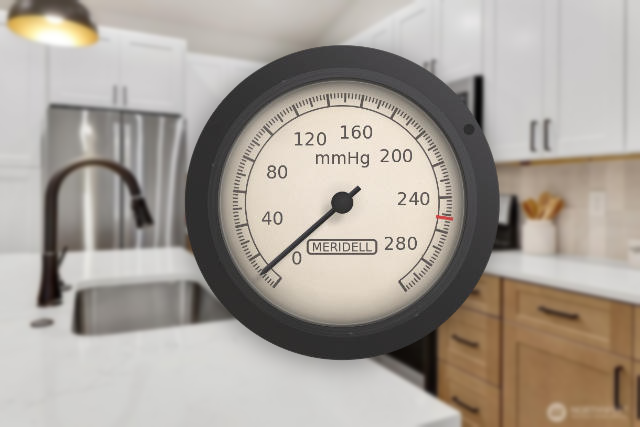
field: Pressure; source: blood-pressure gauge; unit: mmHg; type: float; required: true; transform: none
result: 10 mmHg
